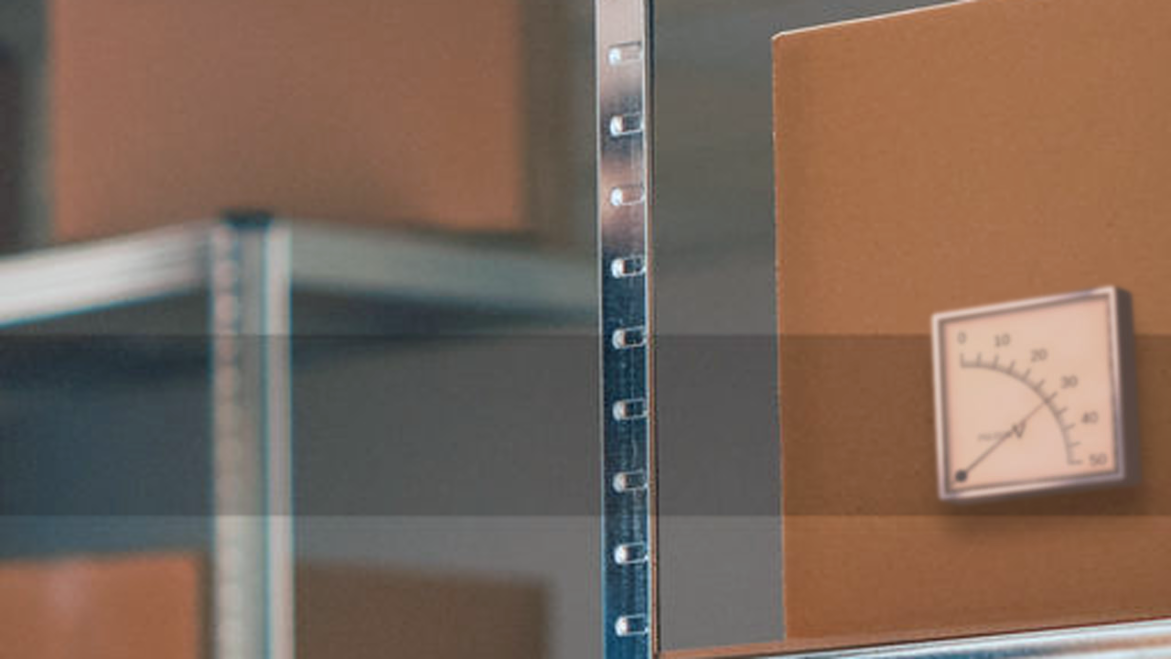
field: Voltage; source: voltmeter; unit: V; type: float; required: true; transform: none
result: 30 V
